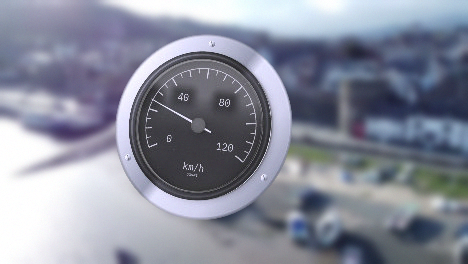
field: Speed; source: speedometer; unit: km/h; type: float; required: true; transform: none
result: 25 km/h
